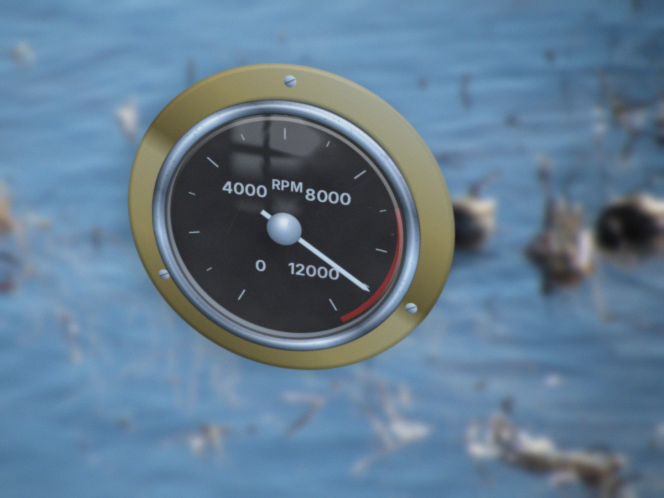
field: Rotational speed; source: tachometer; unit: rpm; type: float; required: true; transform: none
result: 11000 rpm
